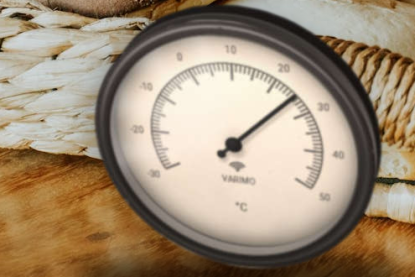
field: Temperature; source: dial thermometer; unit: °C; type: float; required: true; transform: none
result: 25 °C
